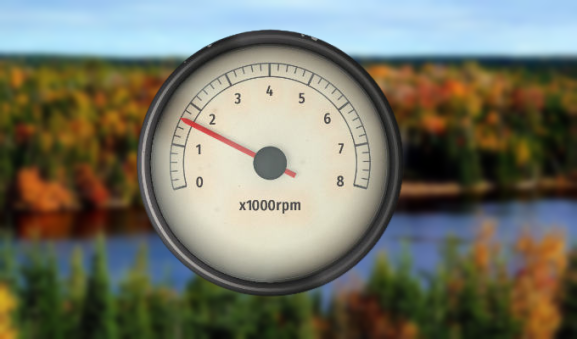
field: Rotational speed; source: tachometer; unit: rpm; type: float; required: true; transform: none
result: 1600 rpm
